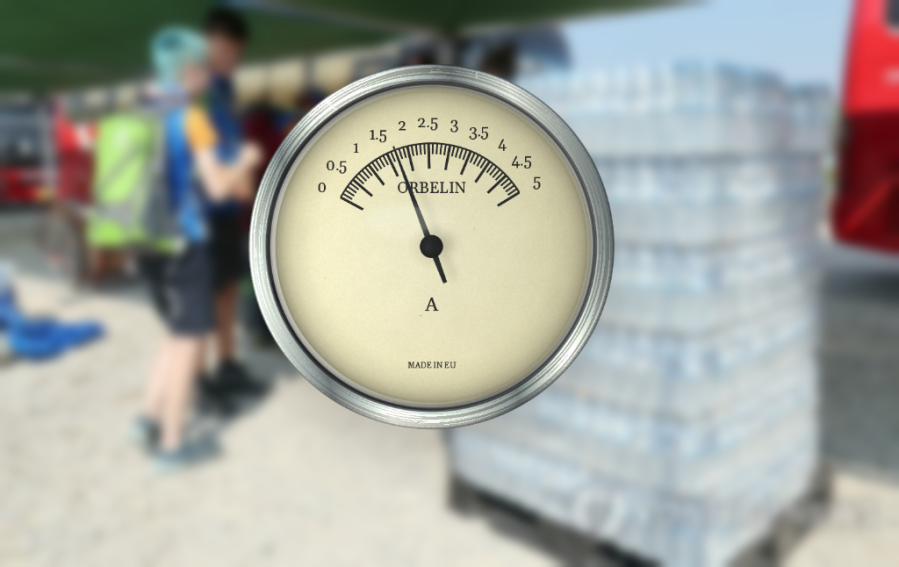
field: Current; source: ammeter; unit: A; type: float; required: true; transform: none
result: 1.7 A
